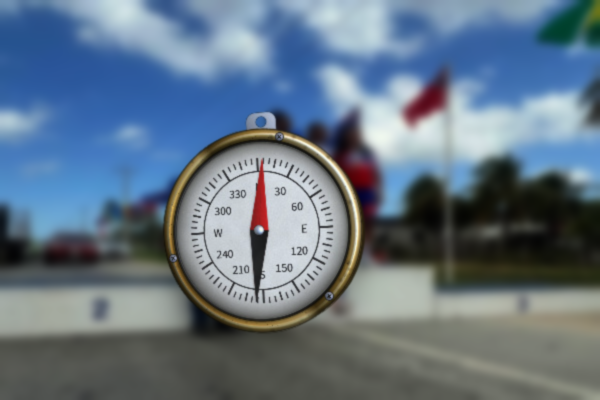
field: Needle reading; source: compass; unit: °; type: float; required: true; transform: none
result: 5 °
